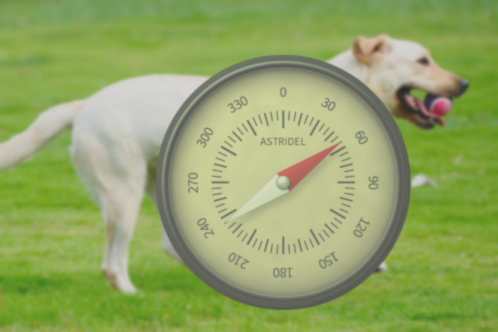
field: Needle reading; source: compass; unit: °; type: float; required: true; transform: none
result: 55 °
